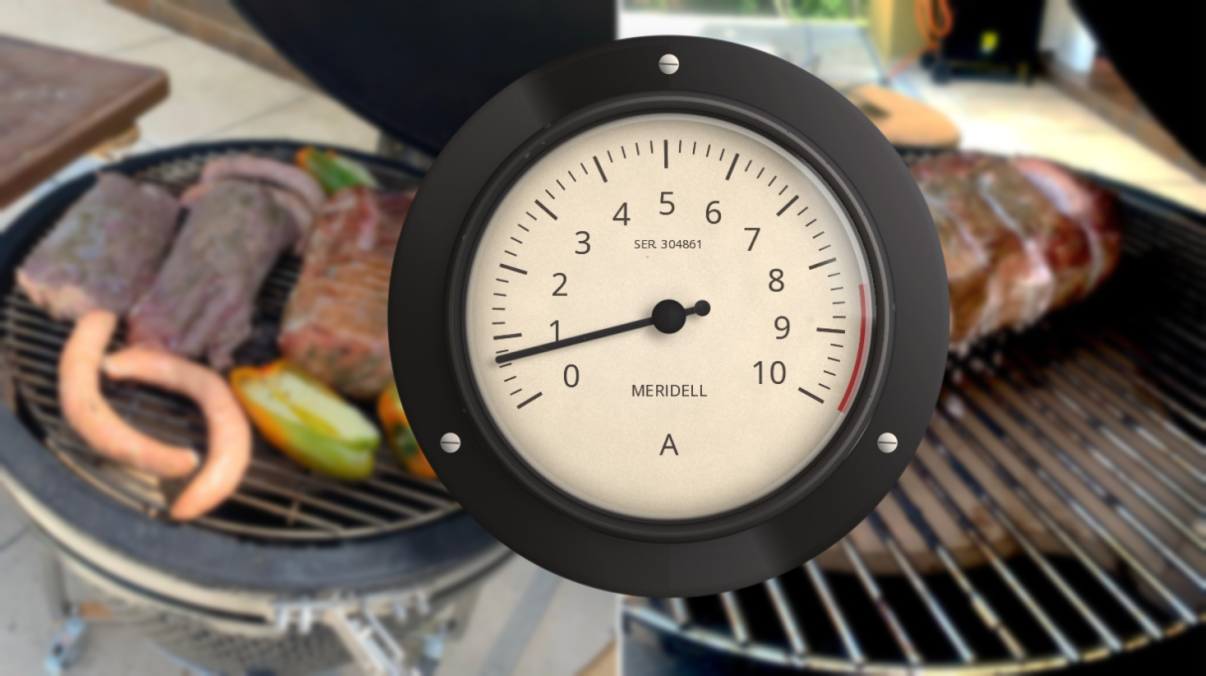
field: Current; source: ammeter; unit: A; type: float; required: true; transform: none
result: 0.7 A
